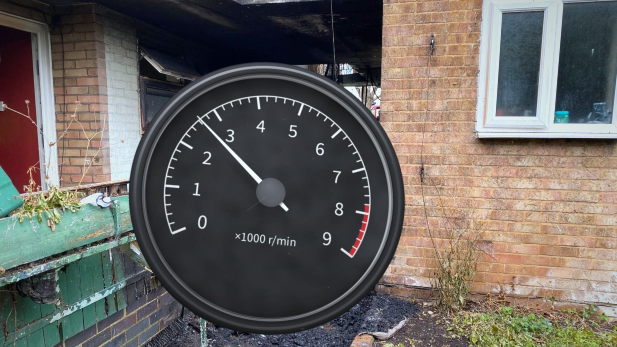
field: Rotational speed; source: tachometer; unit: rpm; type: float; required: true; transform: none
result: 2600 rpm
